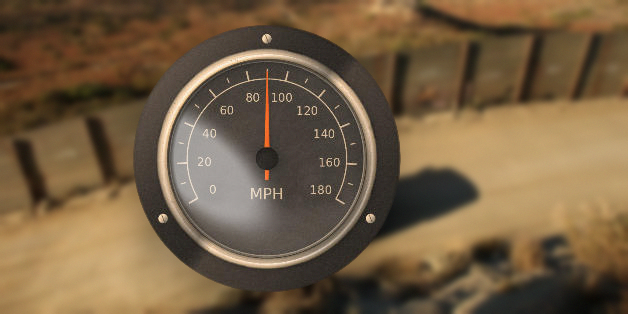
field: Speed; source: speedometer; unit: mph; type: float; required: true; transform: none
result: 90 mph
